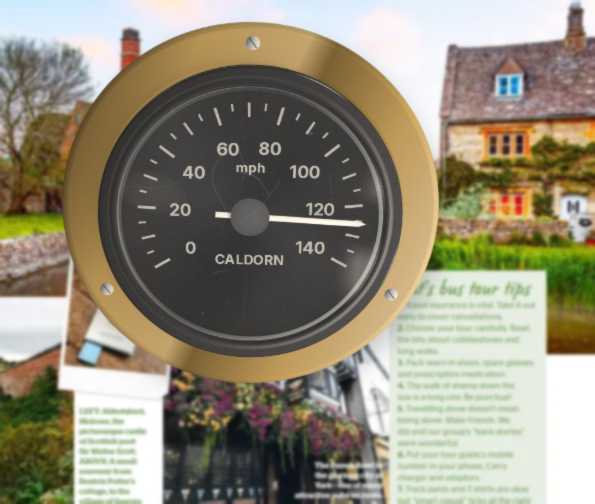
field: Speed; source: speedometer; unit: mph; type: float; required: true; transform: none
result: 125 mph
